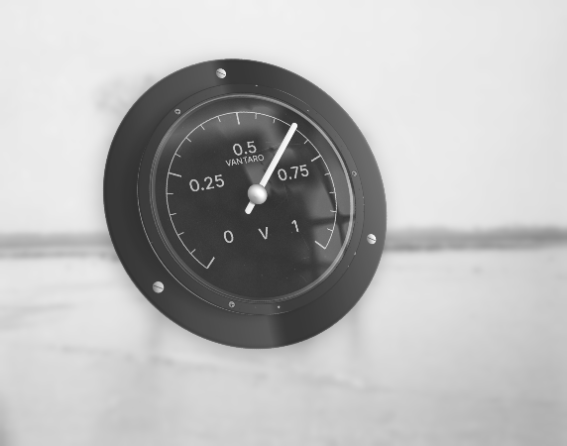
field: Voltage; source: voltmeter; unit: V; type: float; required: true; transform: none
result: 0.65 V
